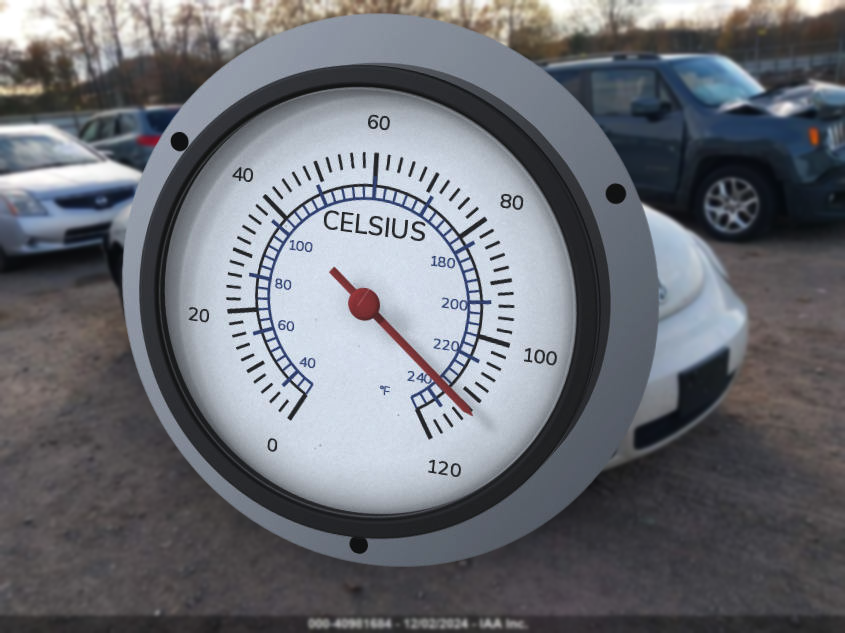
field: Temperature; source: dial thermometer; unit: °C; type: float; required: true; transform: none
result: 112 °C
